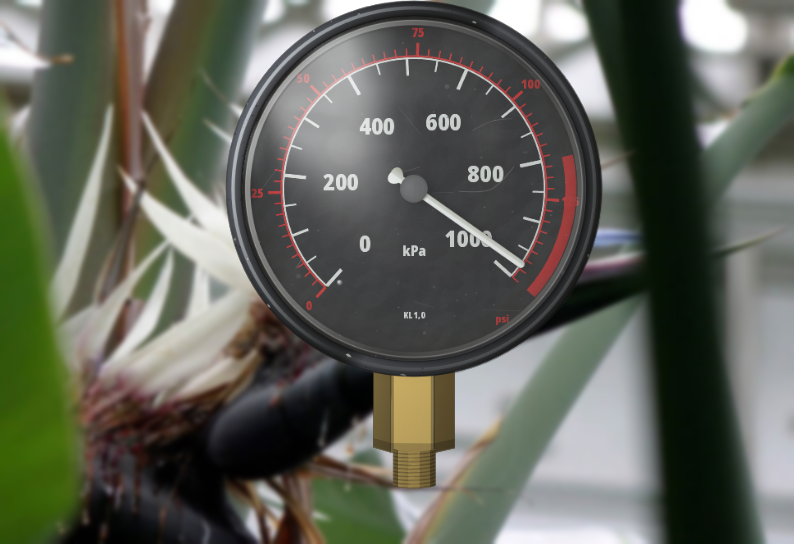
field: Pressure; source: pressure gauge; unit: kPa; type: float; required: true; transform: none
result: 975 kPa
